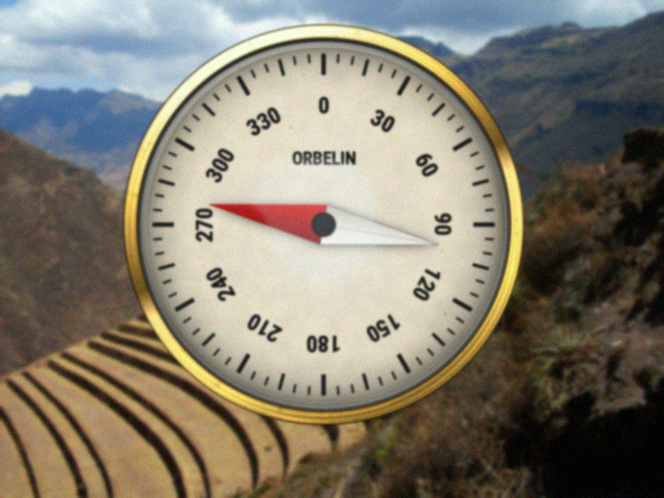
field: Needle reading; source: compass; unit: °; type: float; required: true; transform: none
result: 280 °
